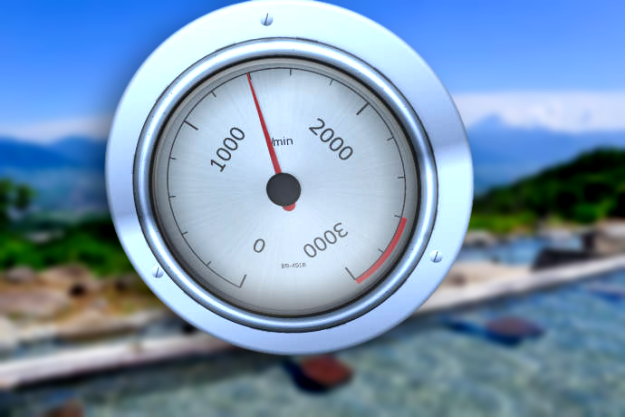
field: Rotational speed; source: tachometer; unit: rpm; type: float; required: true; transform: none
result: 1400 rpm
